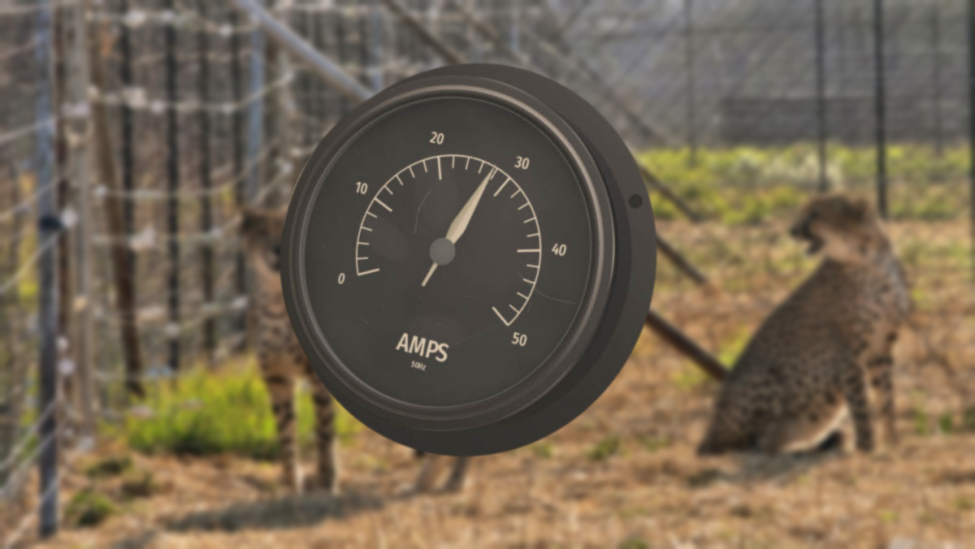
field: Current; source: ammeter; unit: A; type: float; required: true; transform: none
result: 28 A
